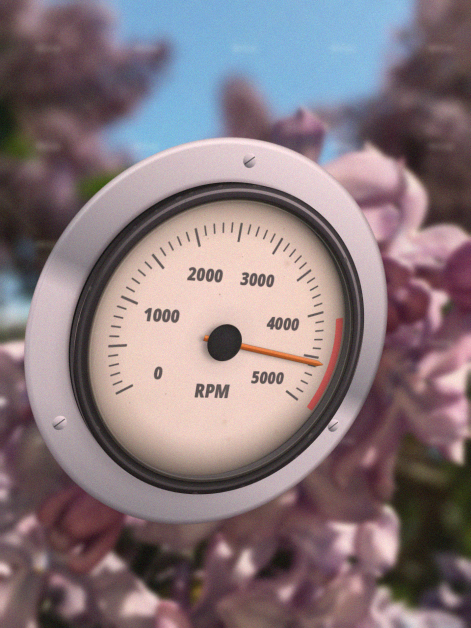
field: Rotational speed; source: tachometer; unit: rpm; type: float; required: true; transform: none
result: 4550 rpm
